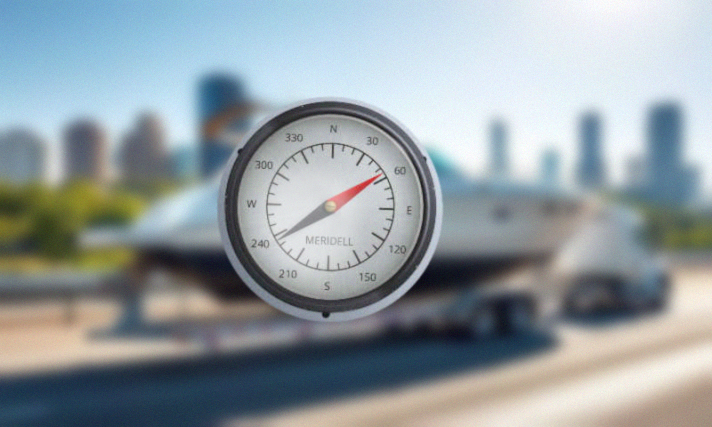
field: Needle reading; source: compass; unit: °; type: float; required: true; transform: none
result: 55 °
